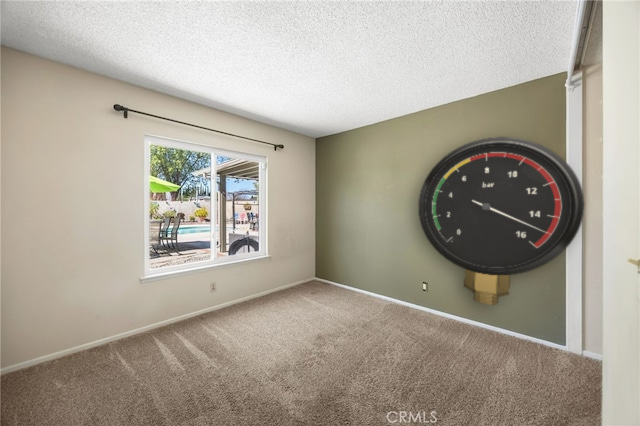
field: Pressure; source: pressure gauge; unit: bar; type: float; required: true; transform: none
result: 15 bar
